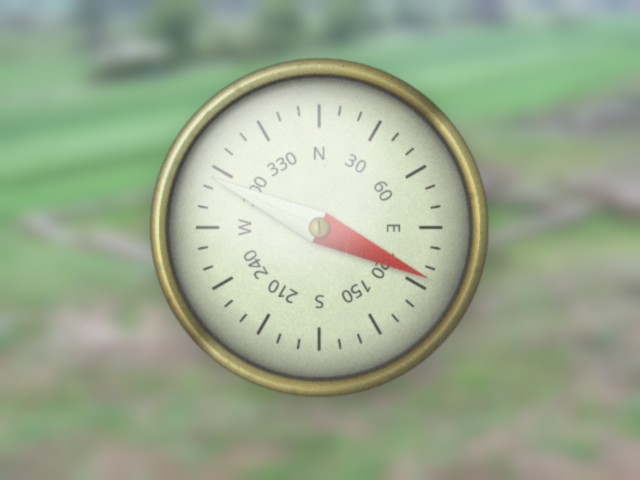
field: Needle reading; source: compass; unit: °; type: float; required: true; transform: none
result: 115 °
